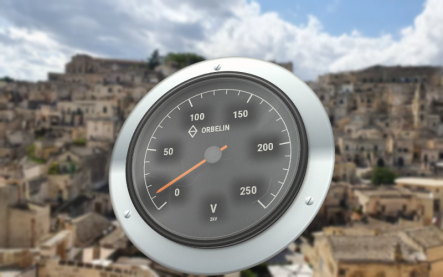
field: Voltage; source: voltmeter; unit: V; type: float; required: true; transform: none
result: 10 V
